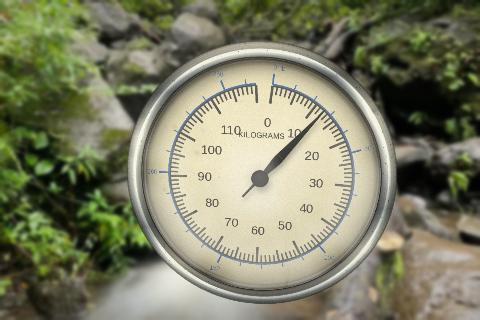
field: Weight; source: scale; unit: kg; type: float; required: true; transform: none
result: 12 kg
